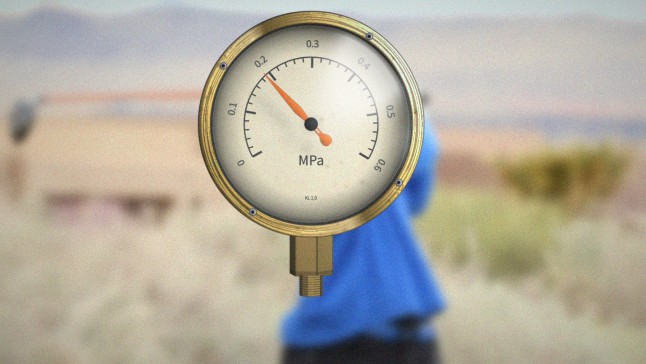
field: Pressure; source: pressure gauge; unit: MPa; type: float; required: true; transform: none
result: 0.19 MPa
